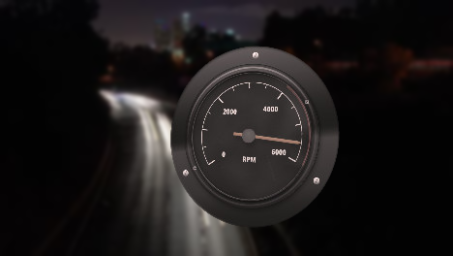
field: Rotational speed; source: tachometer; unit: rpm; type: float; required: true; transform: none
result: 5500 rpm
